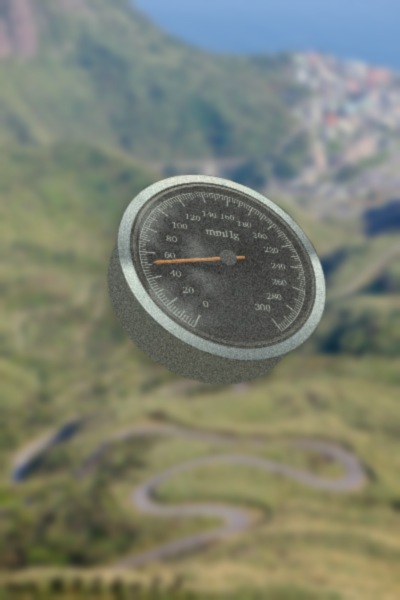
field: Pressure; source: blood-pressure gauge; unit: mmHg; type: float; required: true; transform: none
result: 50 mmHg
